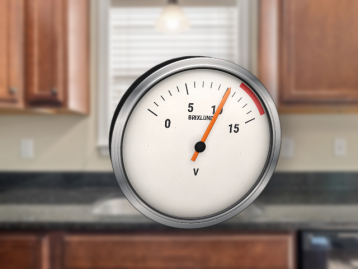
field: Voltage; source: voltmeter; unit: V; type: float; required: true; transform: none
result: 10 V
